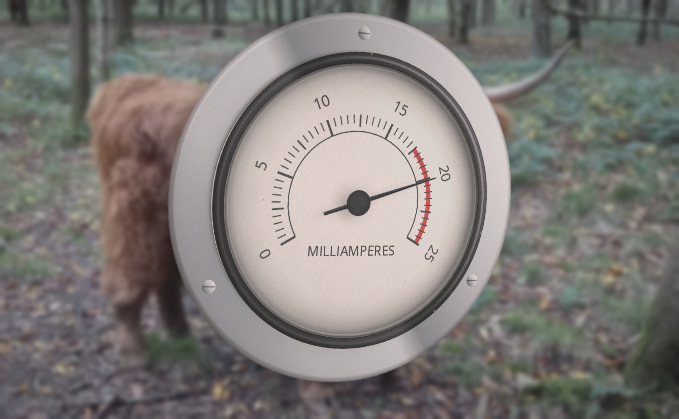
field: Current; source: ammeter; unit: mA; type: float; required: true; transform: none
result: 20 mA
